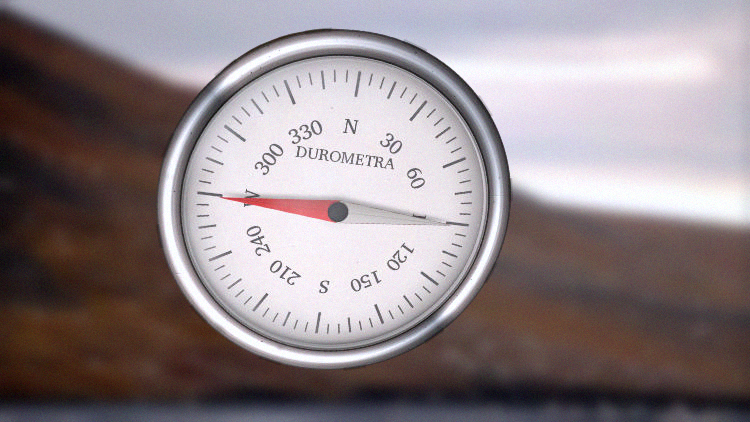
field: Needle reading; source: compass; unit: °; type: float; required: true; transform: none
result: 270 °
